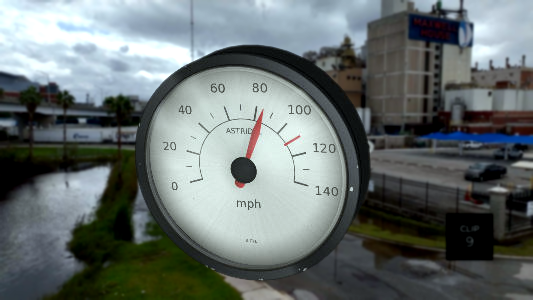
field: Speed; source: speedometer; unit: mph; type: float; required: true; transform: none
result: 85 mph
